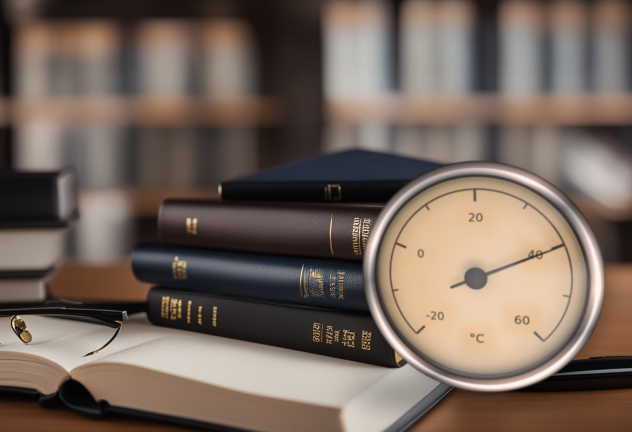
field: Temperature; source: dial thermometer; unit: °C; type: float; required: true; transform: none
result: 40 °C
